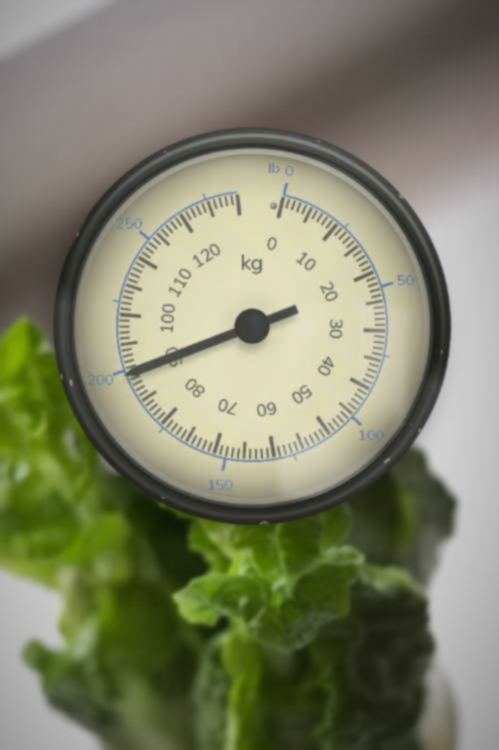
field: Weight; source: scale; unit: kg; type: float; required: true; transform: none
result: 90 kg
